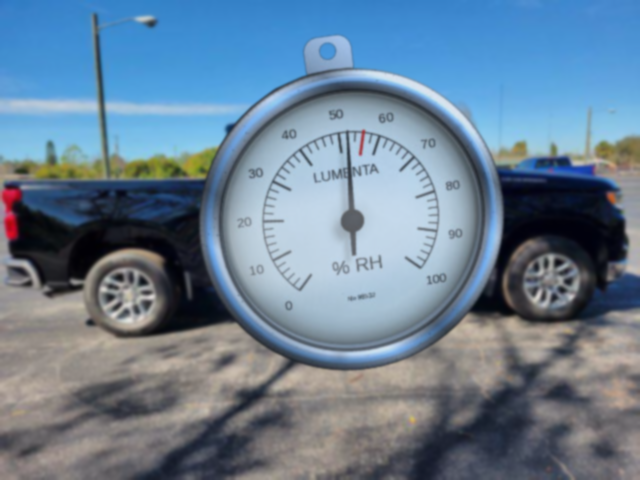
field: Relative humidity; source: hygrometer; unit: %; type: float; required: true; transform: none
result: 52 %
